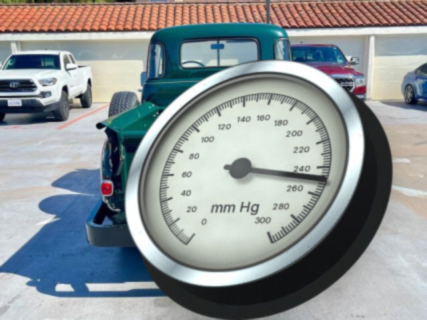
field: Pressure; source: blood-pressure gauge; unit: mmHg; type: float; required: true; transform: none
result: 250 mmHg
